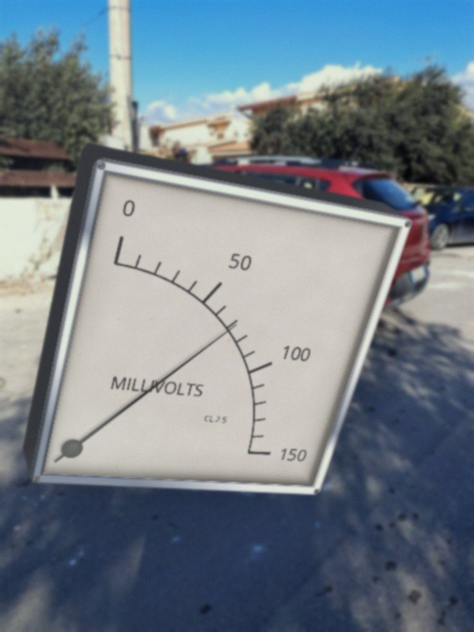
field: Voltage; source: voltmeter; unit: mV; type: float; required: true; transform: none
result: 70 mV
